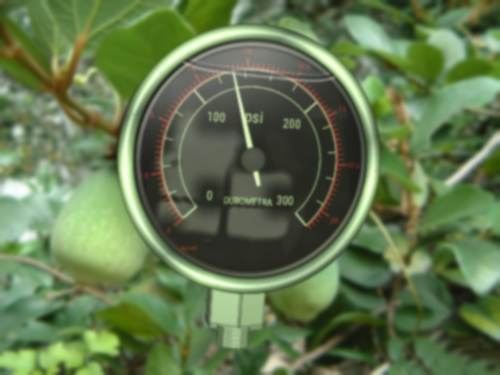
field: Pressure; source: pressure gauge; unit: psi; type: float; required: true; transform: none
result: 130 psi
